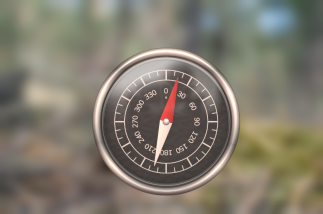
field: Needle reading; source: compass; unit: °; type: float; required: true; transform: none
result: 15 °
